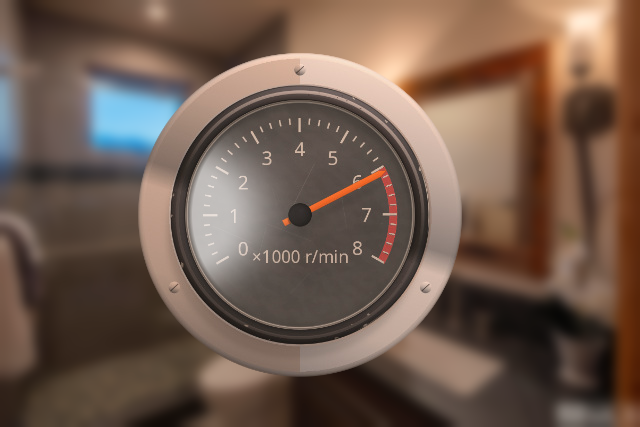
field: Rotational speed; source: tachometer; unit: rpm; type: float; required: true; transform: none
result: 6100 rpm
